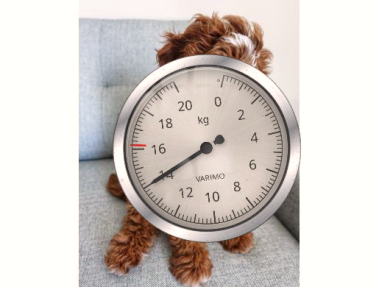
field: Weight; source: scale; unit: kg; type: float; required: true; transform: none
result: 14 kg
